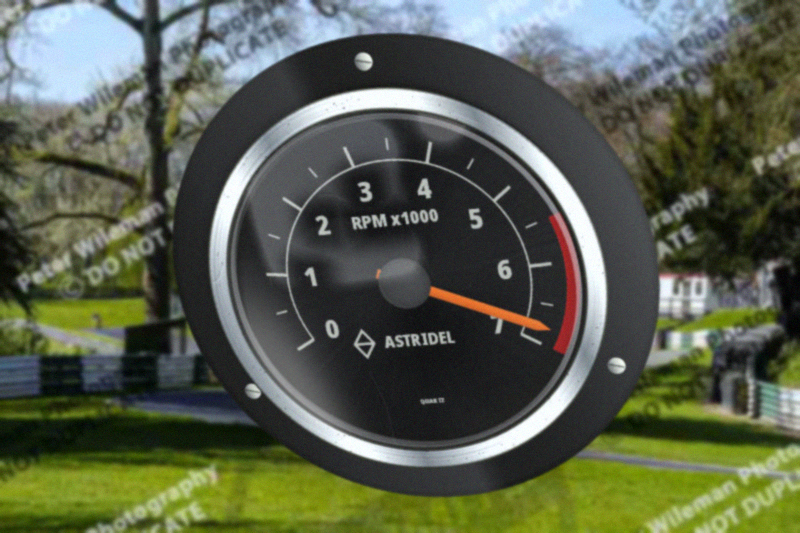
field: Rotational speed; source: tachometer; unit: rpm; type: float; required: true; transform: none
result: 6750 rpm
